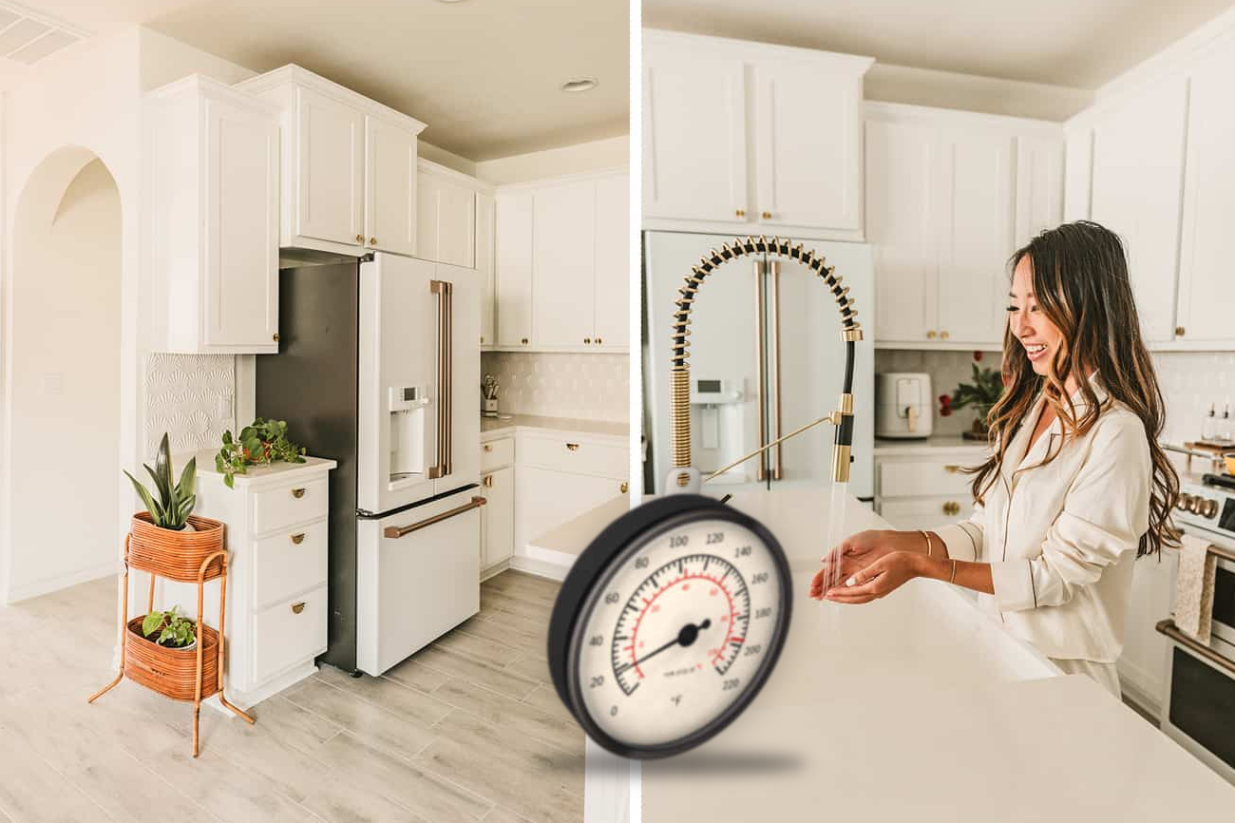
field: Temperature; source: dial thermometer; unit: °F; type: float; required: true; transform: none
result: 20 °F
